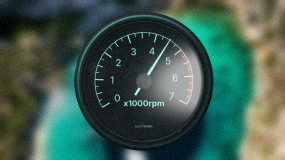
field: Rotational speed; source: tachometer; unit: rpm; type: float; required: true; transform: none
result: 4500 rpm
